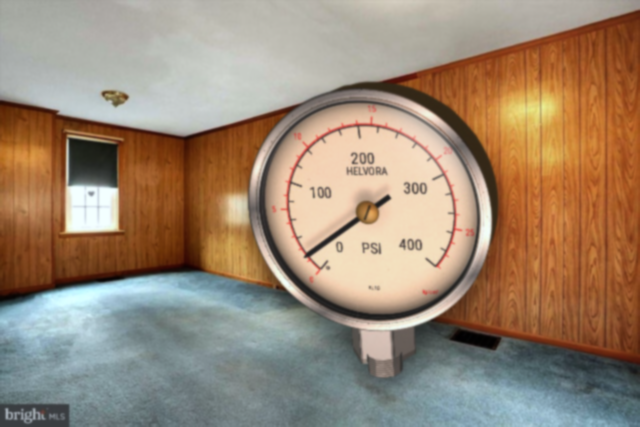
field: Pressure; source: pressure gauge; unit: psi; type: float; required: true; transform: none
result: 20 psi
